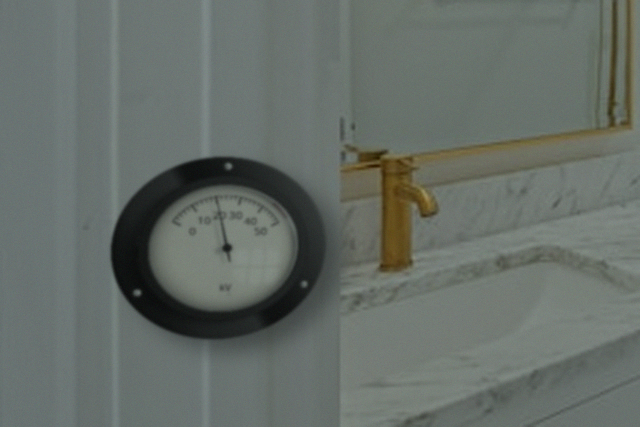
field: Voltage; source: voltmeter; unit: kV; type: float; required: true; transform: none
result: 20 kV
